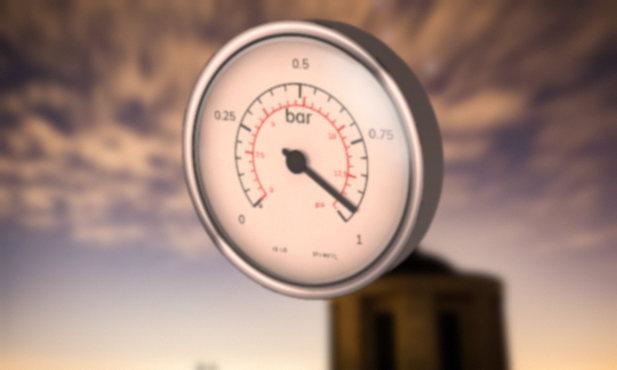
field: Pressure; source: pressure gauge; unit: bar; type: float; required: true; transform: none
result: 0.95 bar
